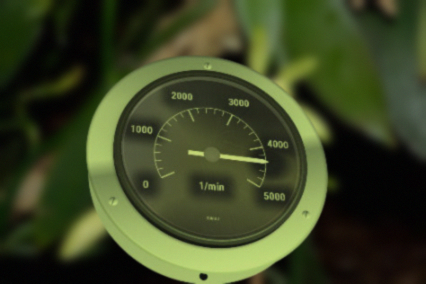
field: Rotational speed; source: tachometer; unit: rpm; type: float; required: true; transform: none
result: 4400 rpm
